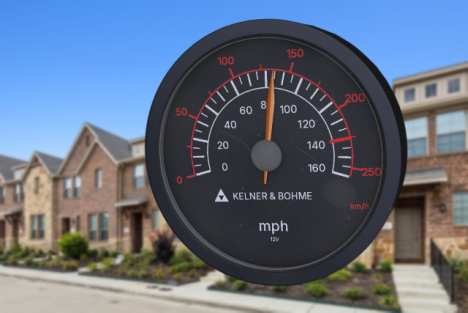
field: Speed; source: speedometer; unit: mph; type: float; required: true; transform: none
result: 85 mph
